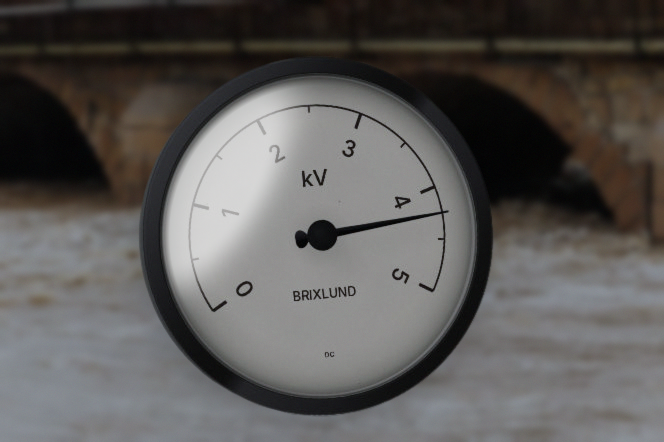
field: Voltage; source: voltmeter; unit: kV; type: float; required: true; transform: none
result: 4.25 kV
